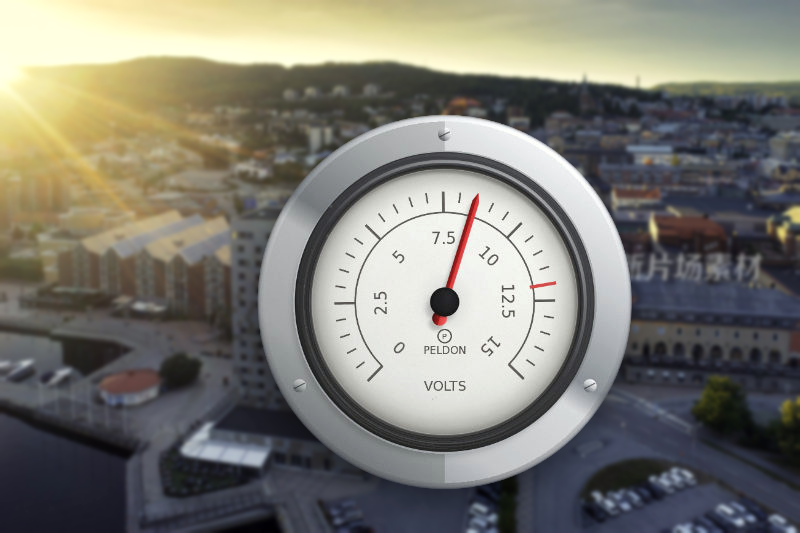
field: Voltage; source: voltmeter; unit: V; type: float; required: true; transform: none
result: 8.5 V
